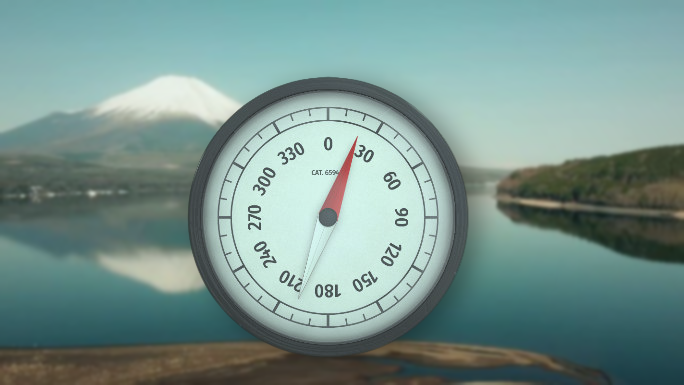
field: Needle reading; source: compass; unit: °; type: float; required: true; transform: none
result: 20 °
